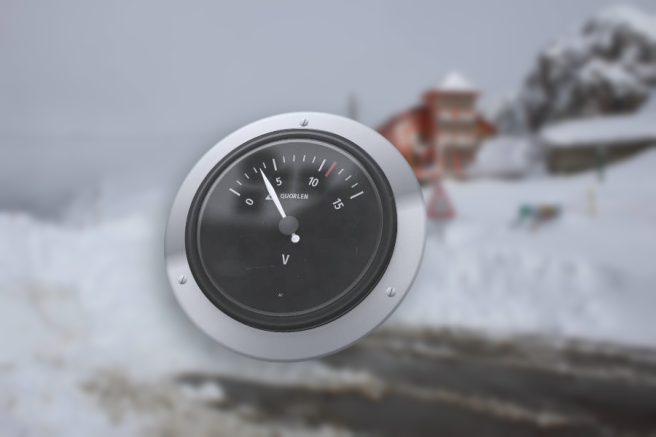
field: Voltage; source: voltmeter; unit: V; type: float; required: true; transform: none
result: 3.5 V
